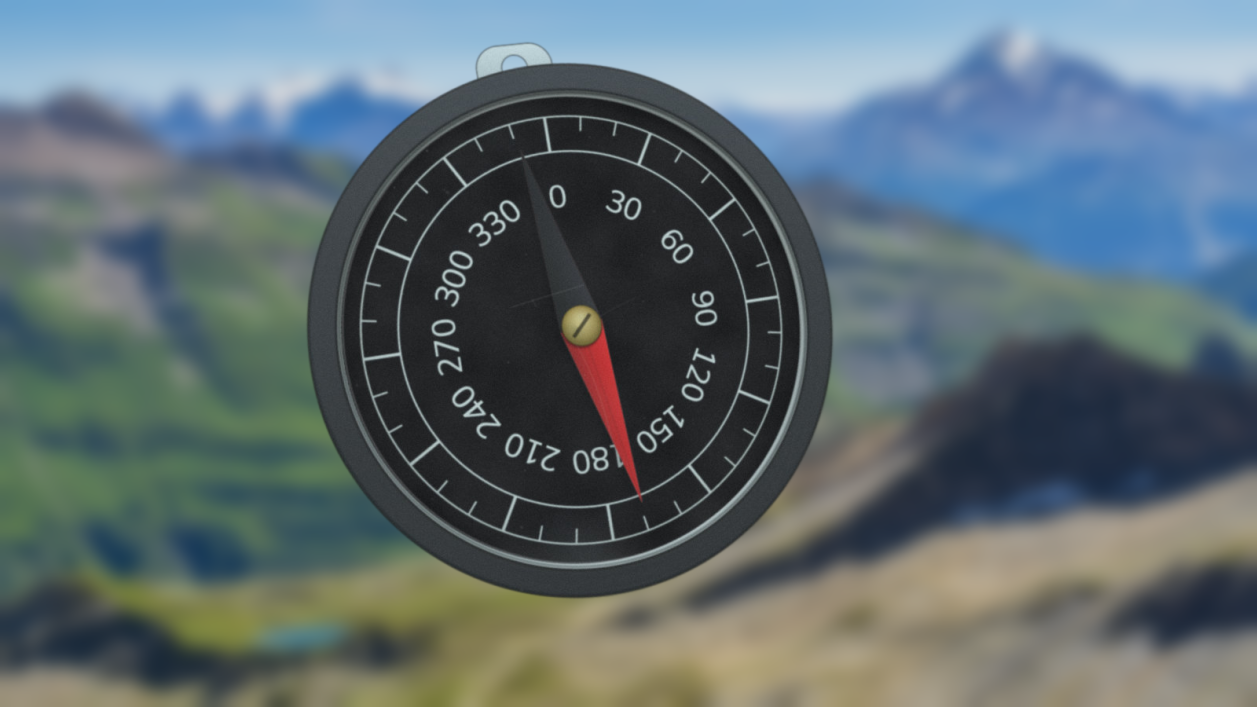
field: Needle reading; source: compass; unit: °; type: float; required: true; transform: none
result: 170 °
